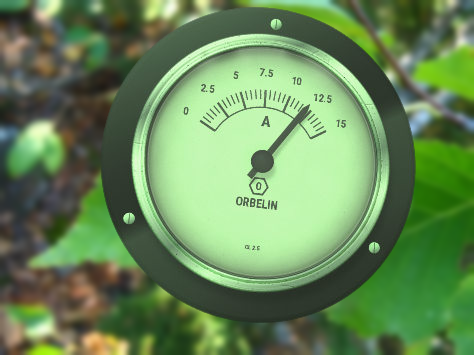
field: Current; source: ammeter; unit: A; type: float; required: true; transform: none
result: 12 A
